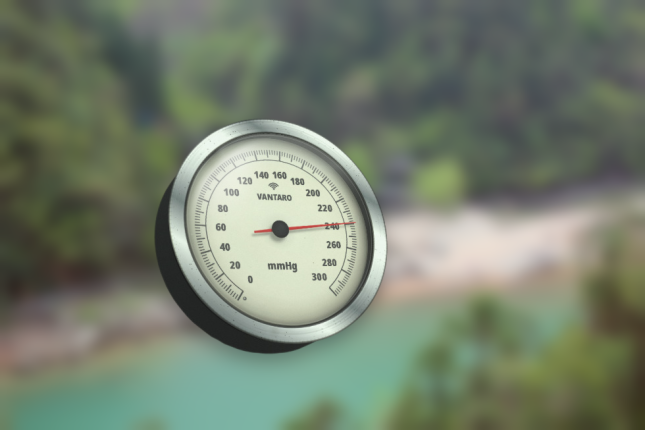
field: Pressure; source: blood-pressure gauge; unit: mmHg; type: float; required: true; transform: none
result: 240 mmHg
